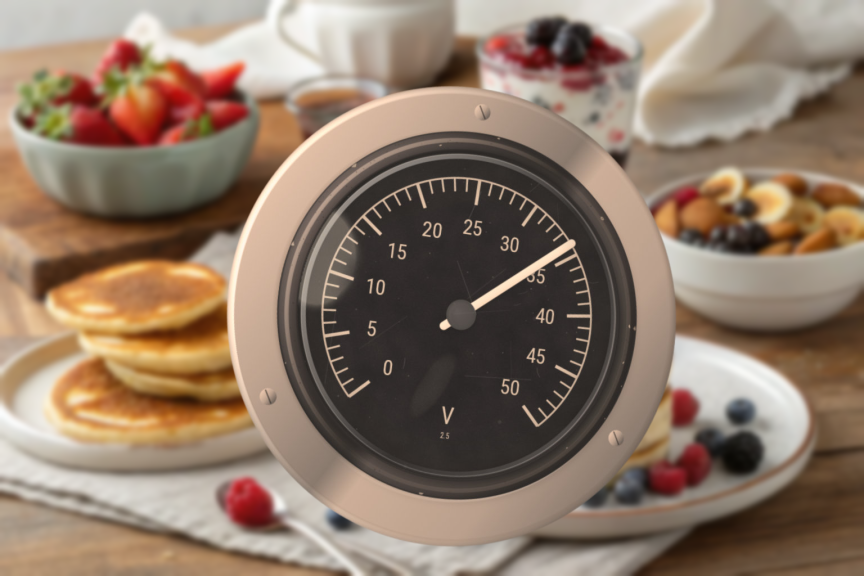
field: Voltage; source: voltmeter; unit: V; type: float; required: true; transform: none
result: 34 V
